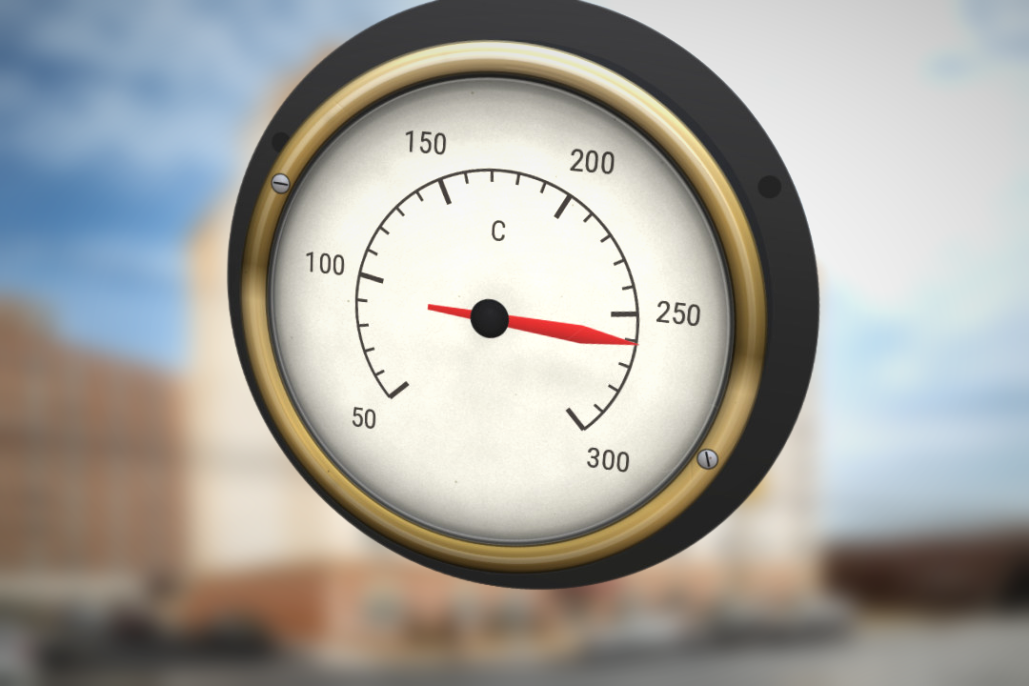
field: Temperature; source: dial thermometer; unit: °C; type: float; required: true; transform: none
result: 260 °C
